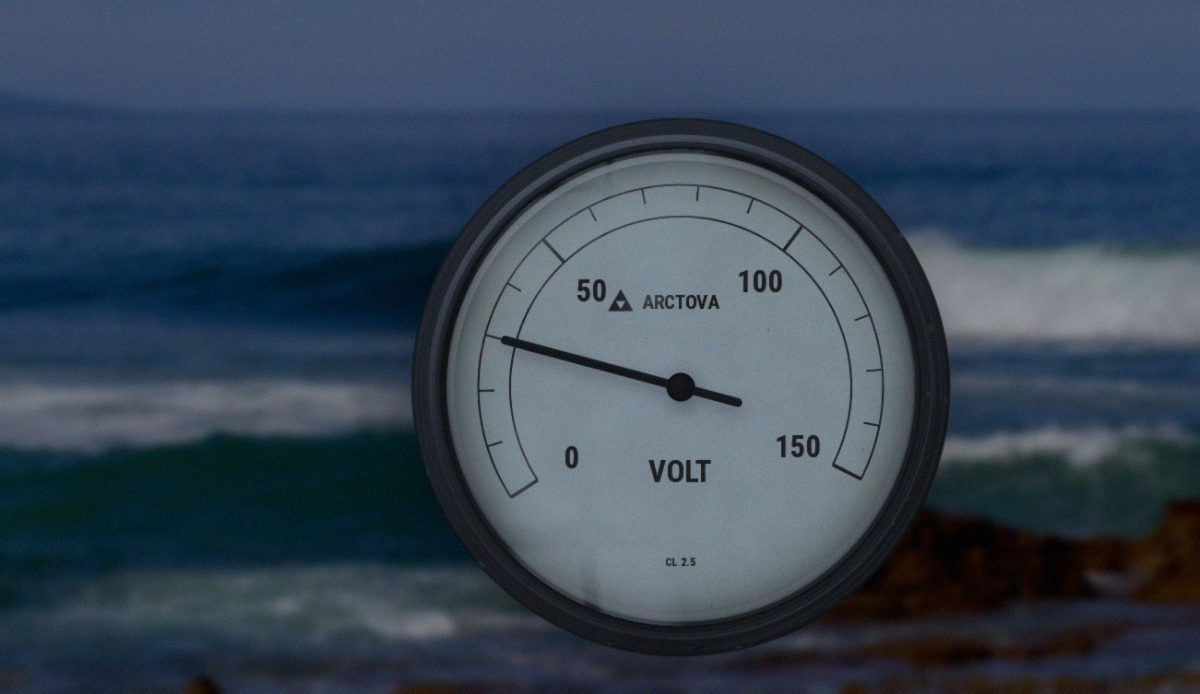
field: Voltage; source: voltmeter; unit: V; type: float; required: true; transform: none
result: 30 V
